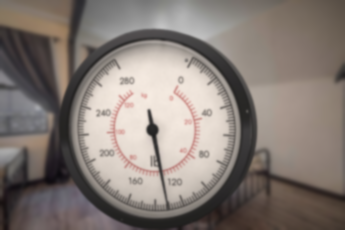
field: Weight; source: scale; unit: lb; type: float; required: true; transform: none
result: 130 lb
